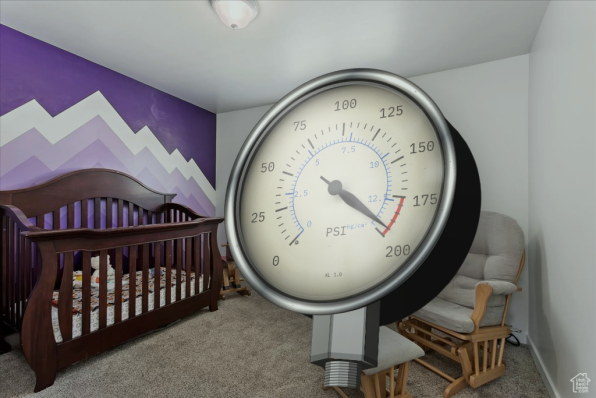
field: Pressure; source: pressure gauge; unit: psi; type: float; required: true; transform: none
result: 195 psi
